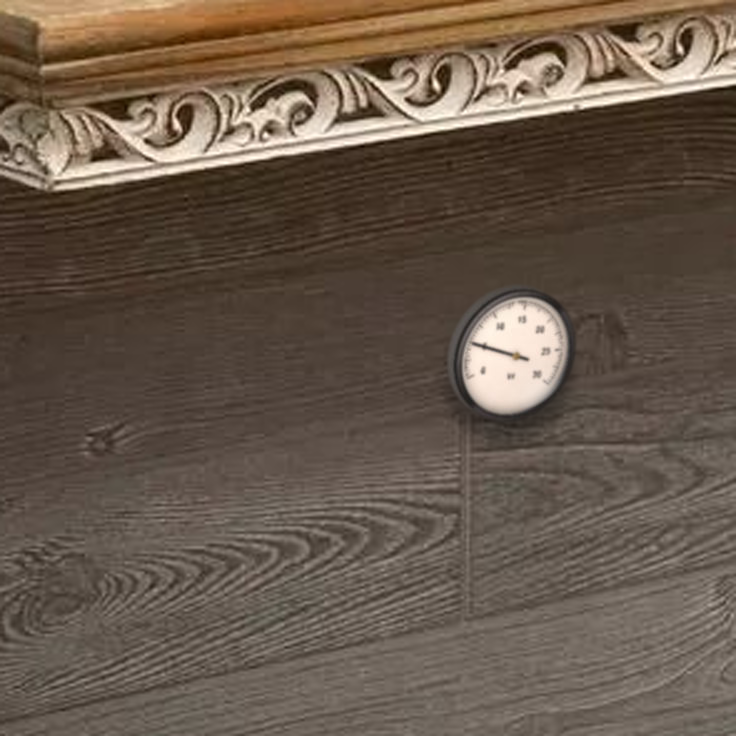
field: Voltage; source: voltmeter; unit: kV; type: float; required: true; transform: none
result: 5 kV
